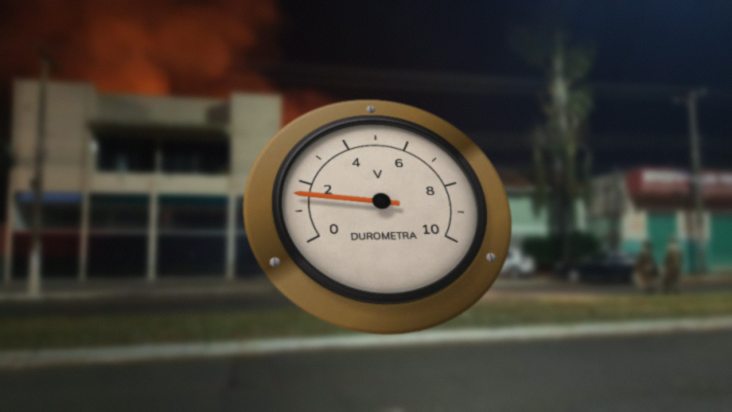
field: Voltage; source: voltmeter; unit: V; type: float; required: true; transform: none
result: 1.5 V
